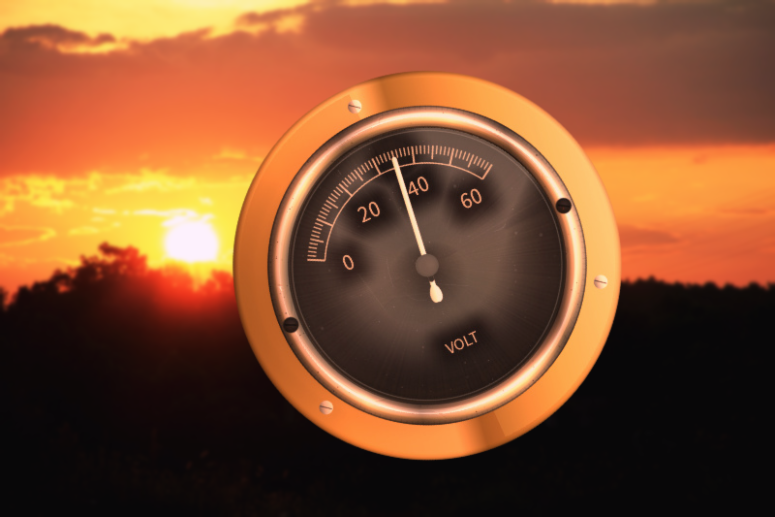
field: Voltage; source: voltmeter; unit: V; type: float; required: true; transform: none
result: 35 V
